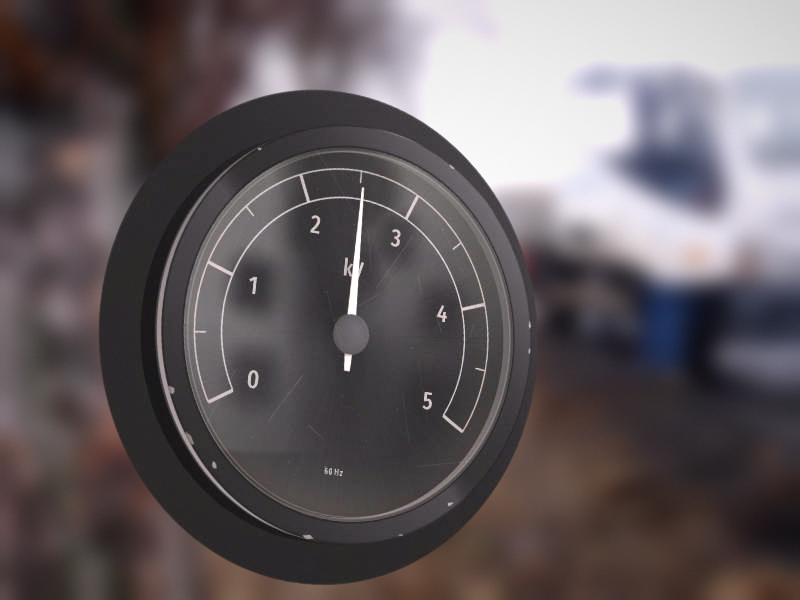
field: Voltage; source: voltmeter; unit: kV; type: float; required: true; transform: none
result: 2.5 kV
